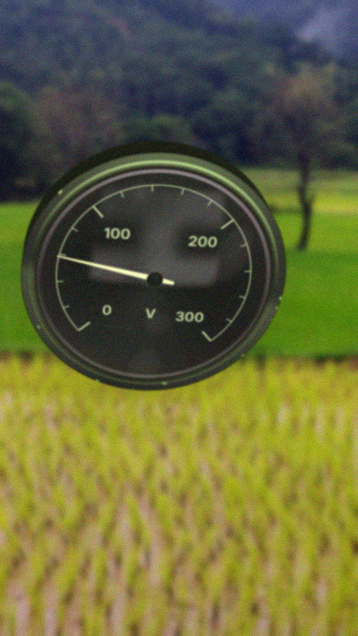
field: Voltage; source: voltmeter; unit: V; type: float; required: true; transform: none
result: 60 V
